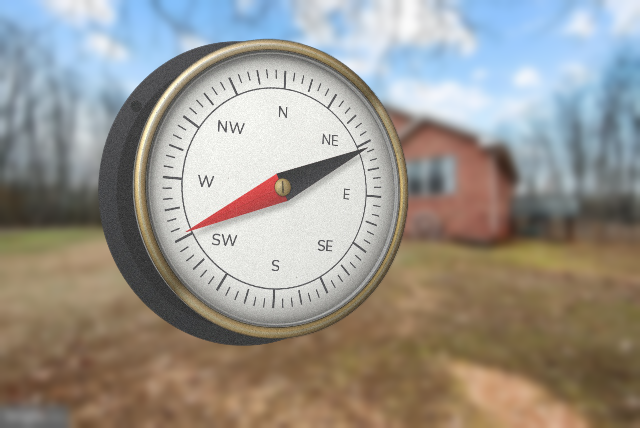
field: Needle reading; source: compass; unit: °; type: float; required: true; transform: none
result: 242.5 °
